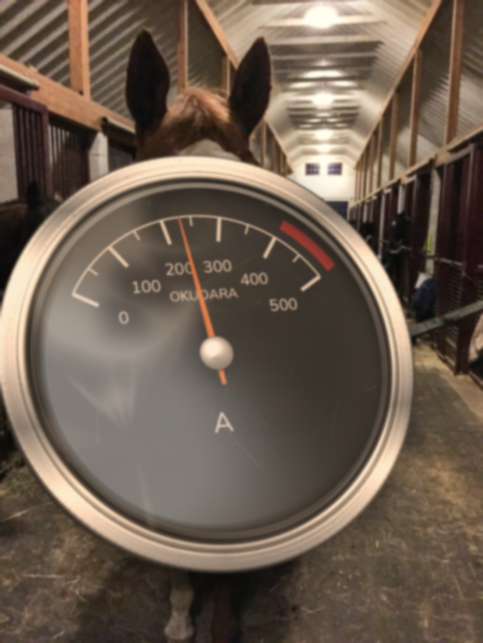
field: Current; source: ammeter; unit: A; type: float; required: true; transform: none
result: 225 A
